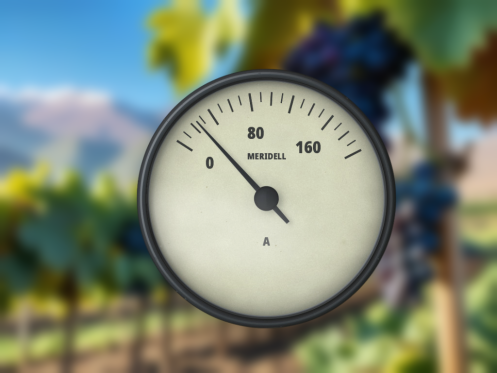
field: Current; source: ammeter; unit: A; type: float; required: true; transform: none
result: 25 A
